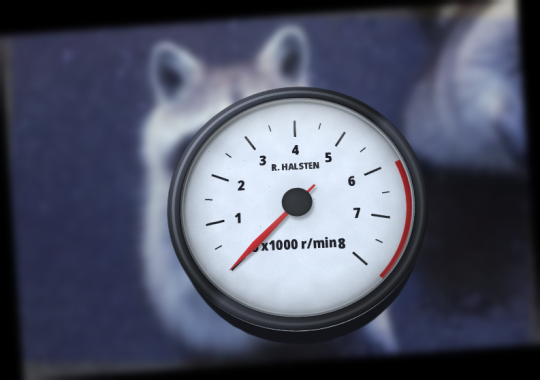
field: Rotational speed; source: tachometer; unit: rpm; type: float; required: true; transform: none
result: 0 rpm
